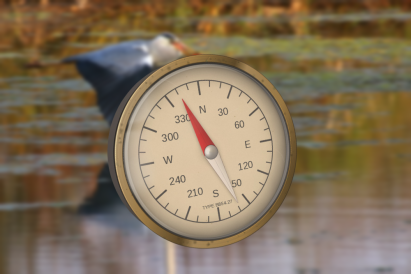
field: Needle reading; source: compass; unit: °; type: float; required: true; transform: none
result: 340 °
